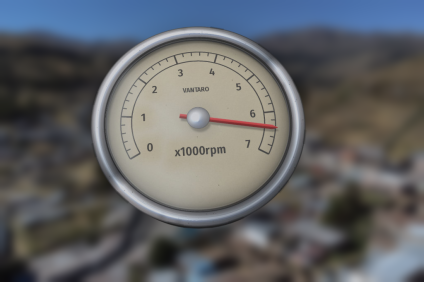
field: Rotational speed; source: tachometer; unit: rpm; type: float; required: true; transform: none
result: 6400 rpm
